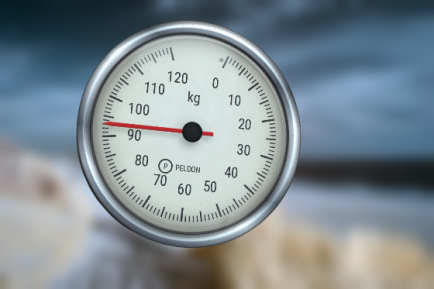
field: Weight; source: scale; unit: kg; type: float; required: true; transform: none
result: 93 kg
